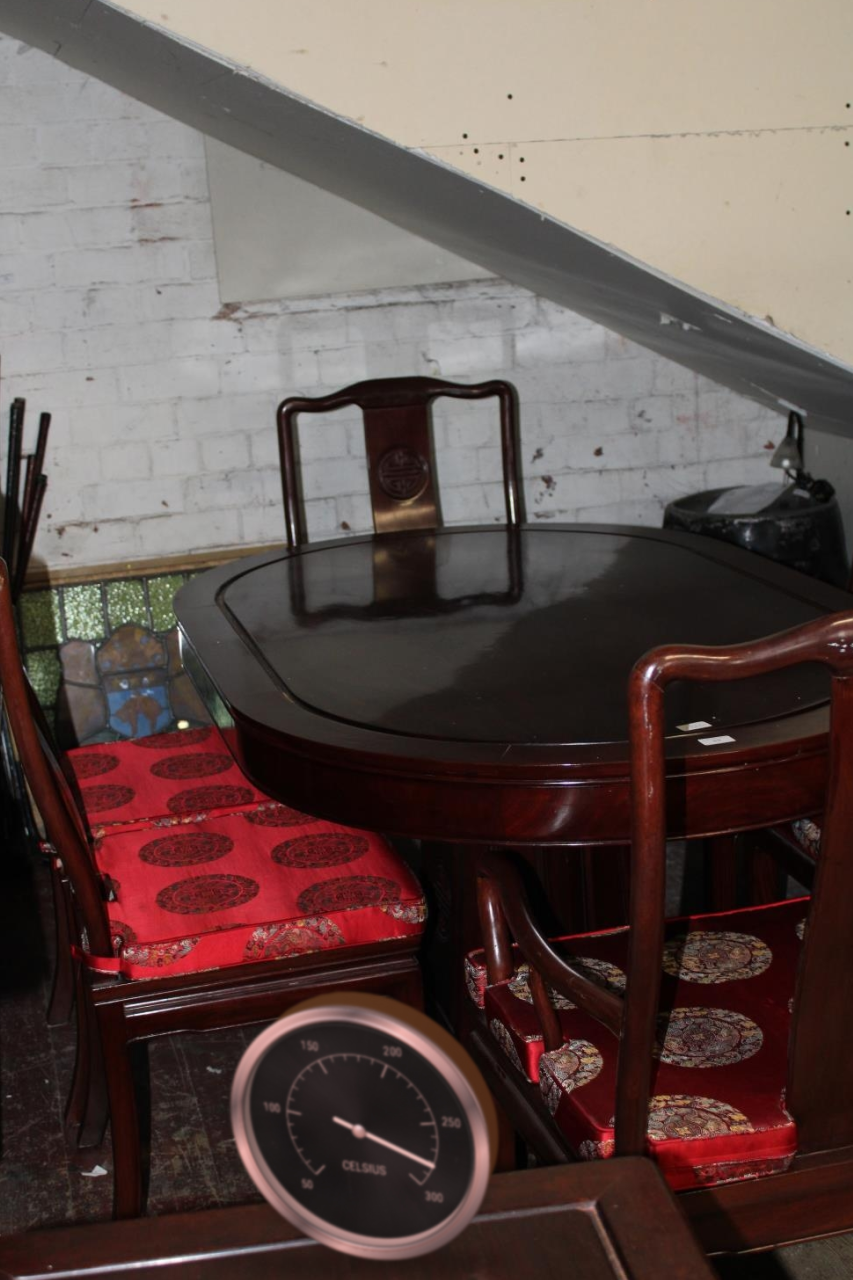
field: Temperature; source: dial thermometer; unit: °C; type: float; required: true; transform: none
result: 280 °C
